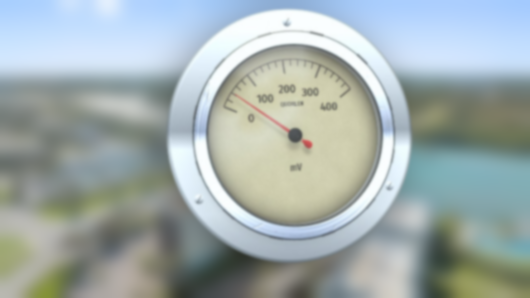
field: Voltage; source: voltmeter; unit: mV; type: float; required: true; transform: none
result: 40 mV
